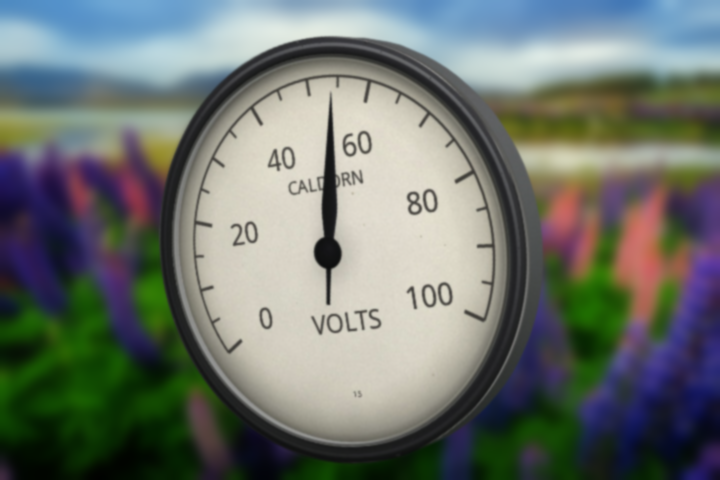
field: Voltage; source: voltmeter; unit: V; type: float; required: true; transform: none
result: 55 V
